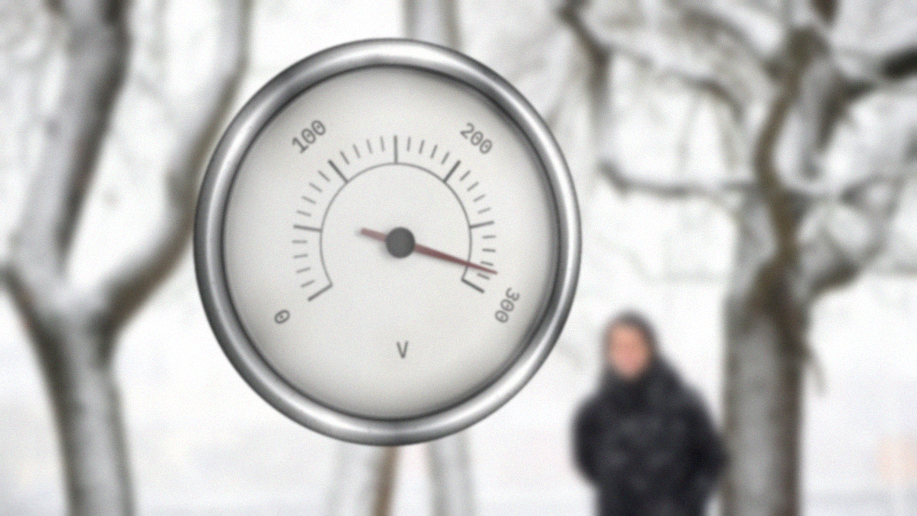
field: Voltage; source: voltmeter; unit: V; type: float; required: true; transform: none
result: 285 V
